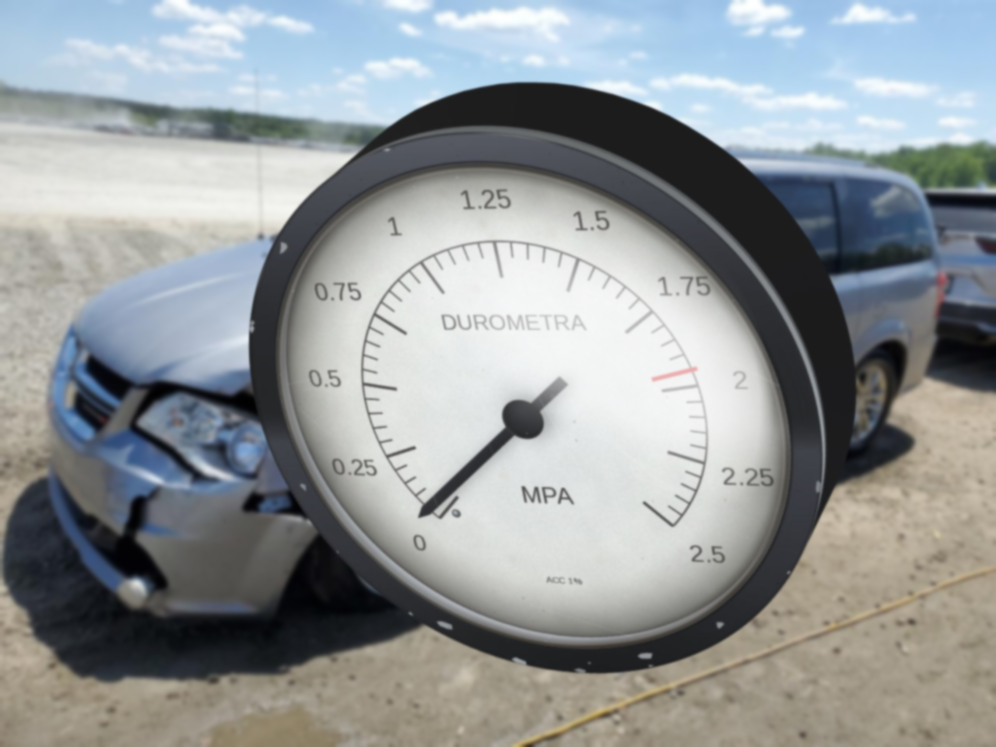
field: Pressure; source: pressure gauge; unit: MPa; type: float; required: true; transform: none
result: 0.05 MPa
